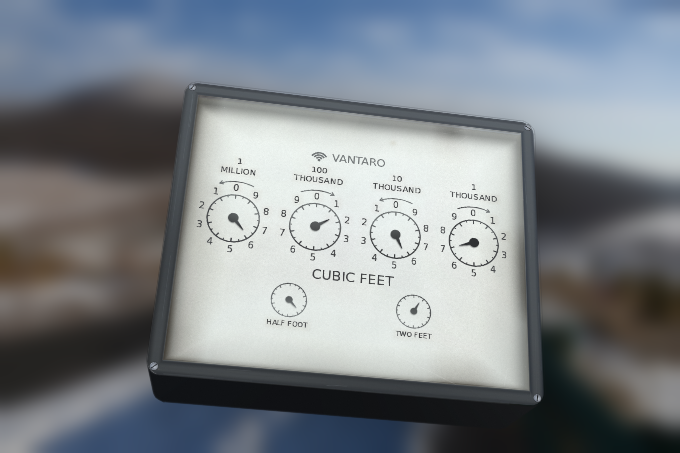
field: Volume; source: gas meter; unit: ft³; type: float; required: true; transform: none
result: 615700 ft³
